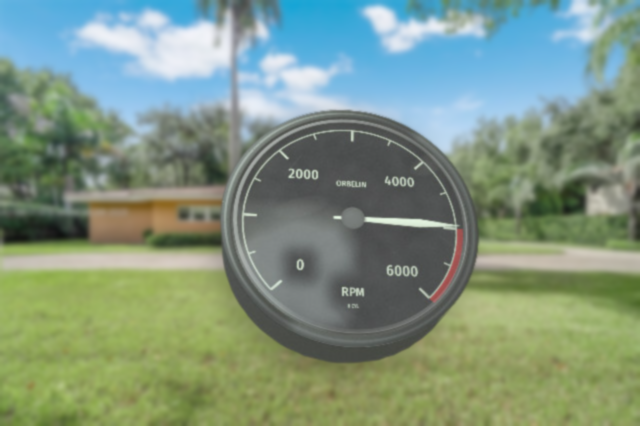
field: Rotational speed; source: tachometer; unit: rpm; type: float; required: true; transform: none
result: 5000 rpm
